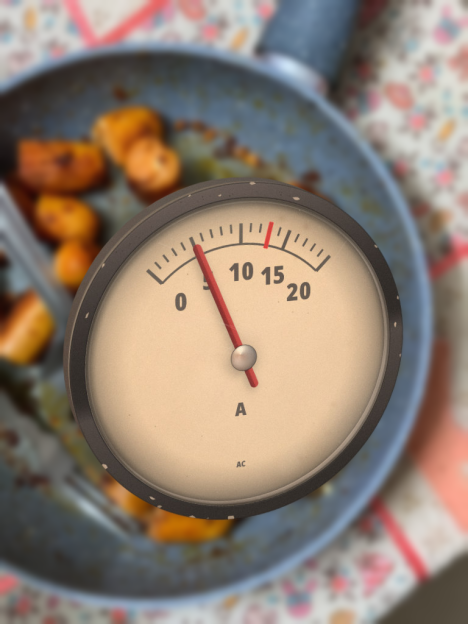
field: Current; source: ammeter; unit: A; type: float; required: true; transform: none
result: 5 A
